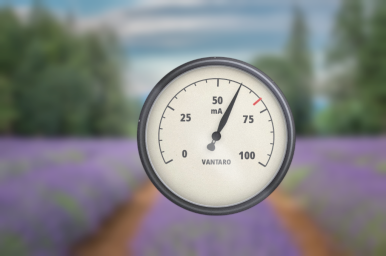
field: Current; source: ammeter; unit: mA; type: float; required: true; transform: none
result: 60 mA
